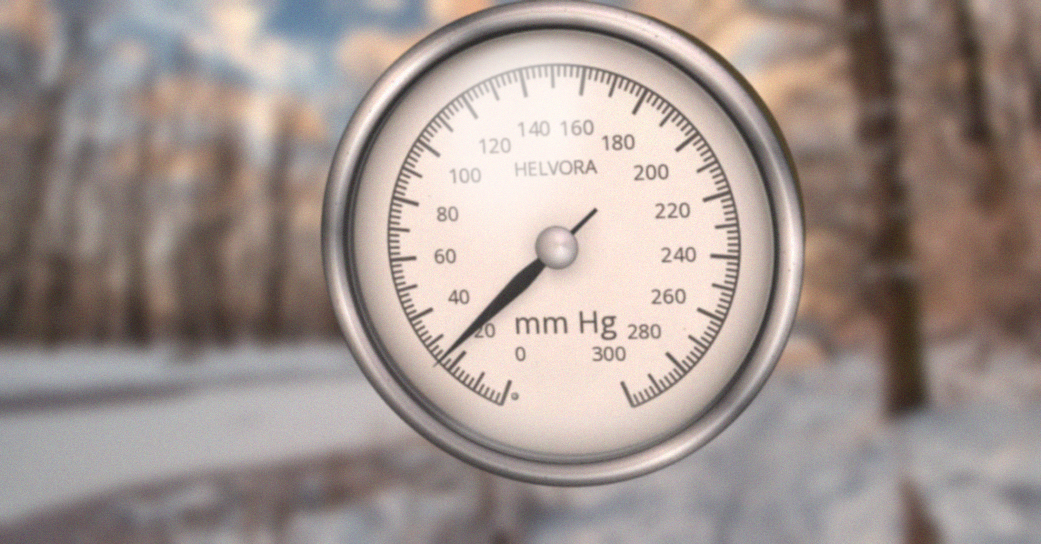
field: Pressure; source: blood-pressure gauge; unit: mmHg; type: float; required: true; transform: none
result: 24 mmHg
